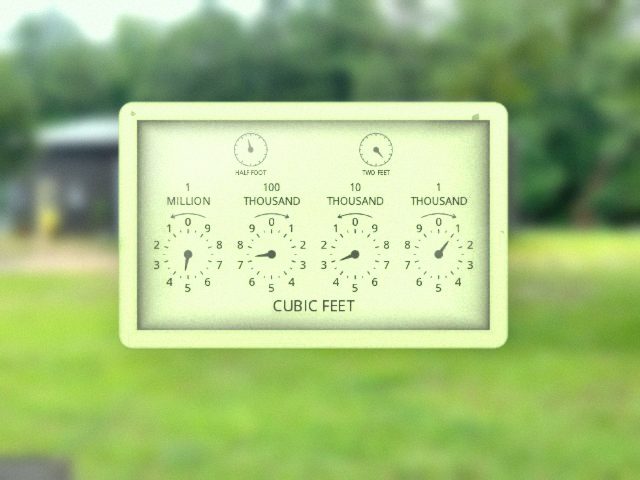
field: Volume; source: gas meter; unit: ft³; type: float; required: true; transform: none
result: 473100 ft³
